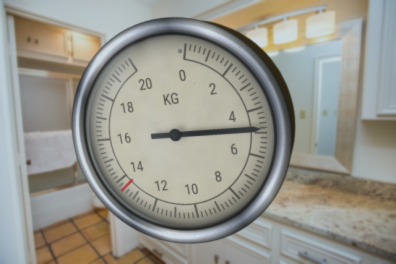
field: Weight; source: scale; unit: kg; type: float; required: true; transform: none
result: 4.8 kg
